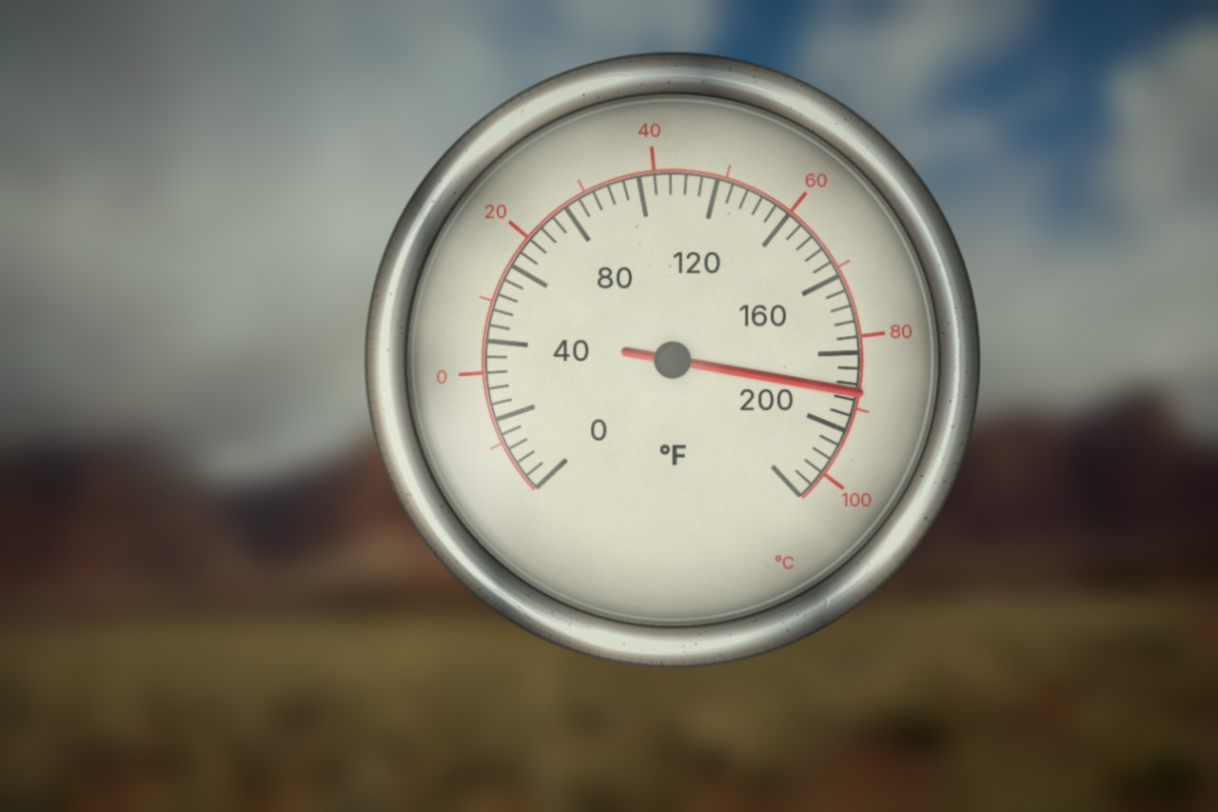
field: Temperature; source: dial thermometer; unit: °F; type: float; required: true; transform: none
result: 190 °F
